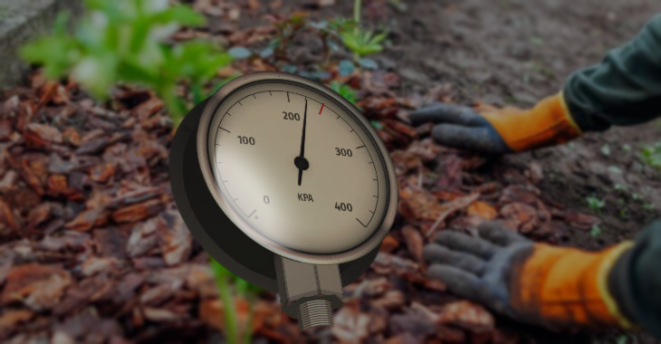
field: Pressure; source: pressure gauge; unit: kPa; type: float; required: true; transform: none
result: 220 kPa
